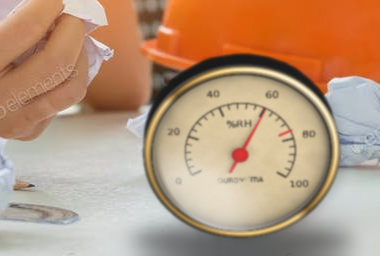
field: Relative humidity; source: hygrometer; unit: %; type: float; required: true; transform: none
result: 60 %
